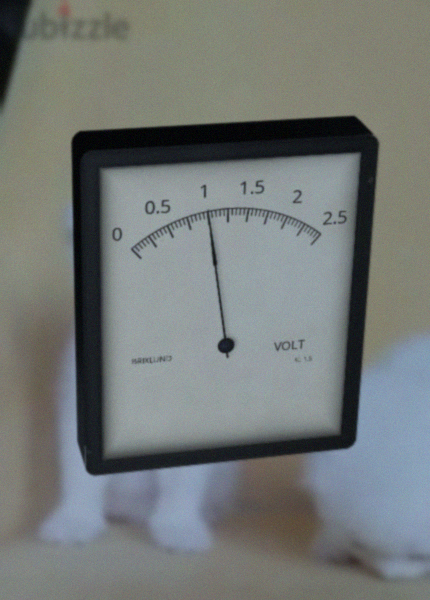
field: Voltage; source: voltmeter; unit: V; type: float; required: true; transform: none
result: 1 V
